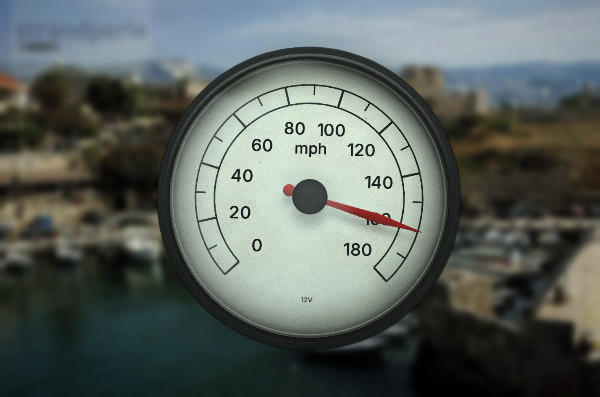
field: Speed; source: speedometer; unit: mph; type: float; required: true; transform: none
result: 160 mph
